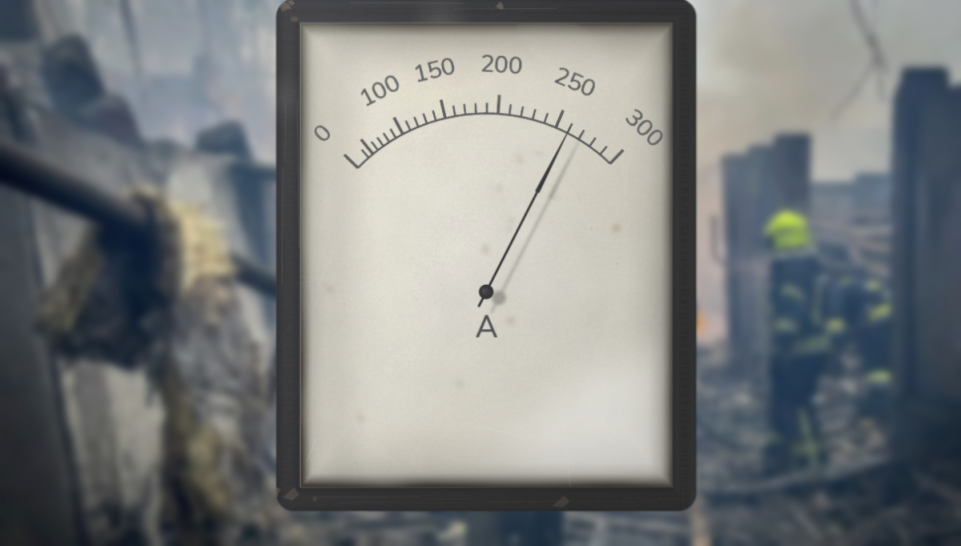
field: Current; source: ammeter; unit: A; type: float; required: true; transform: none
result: 260 A
